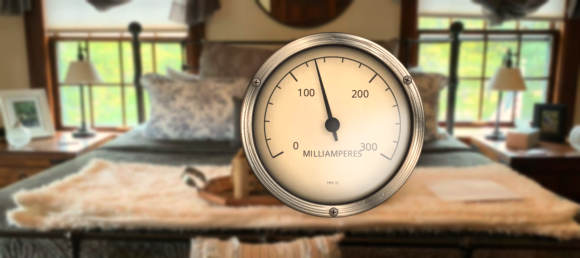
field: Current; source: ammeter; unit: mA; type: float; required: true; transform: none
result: 130 mA
